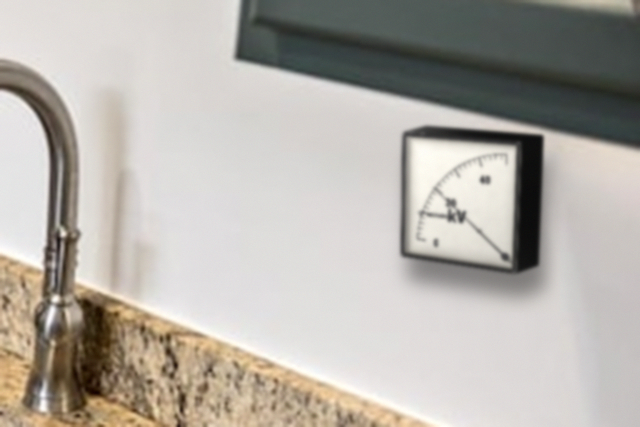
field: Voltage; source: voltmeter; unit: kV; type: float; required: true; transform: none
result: 20 kV
